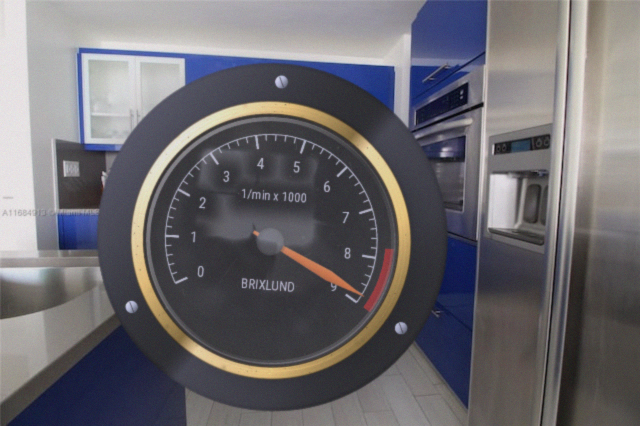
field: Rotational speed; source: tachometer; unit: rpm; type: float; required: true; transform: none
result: 8800 rpm
